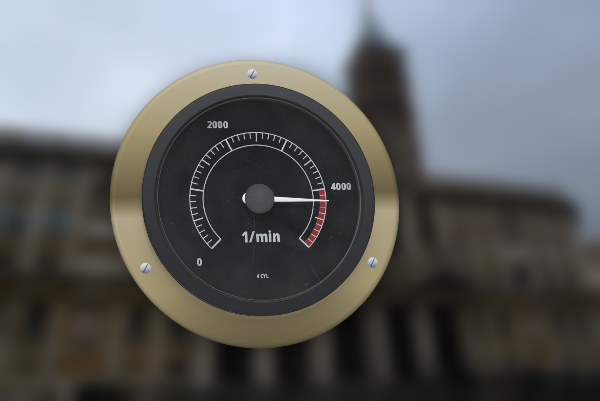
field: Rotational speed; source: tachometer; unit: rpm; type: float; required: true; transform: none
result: 4200 rpm
